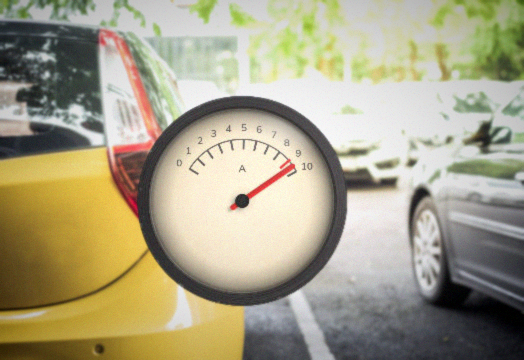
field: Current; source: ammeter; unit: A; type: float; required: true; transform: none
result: 9.5 A
